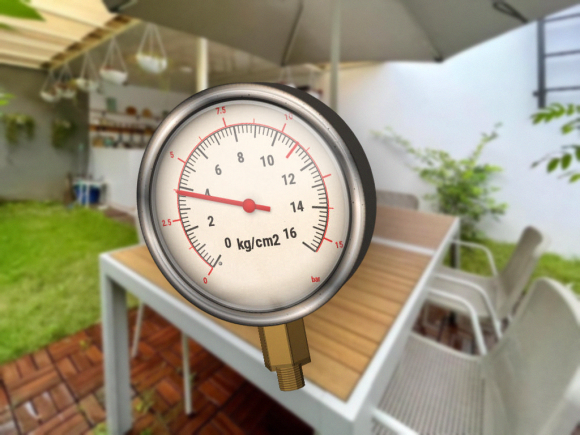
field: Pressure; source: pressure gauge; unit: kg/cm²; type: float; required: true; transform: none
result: 3.8 kg/cm²
